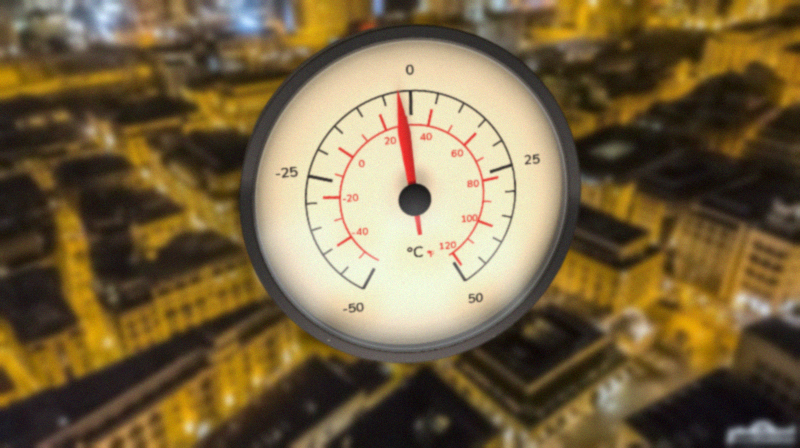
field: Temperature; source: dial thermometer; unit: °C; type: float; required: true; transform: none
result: -2.5 °C
